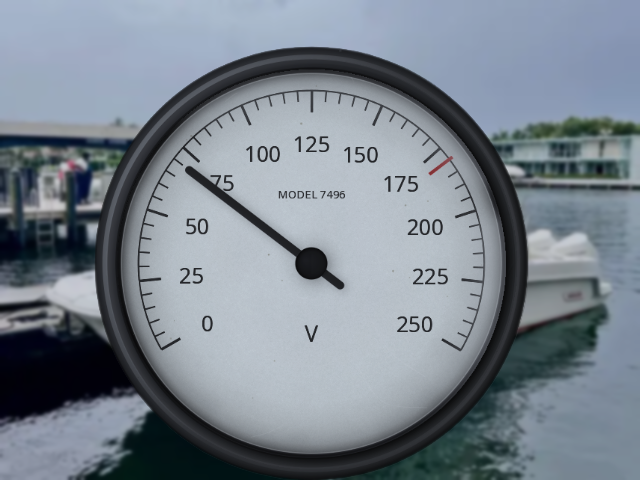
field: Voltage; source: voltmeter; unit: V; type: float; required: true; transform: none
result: 70 V
